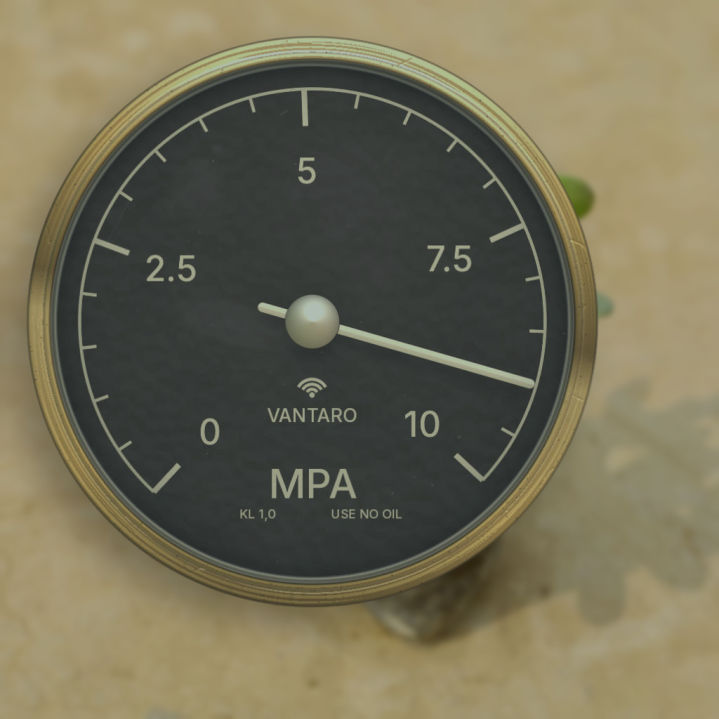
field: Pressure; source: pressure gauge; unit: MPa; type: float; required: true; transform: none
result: 9 MPa
